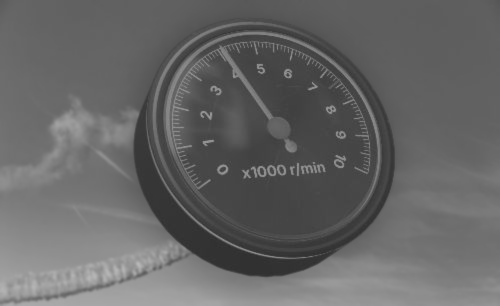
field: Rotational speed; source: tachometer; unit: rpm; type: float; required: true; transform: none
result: 4000 rpm
